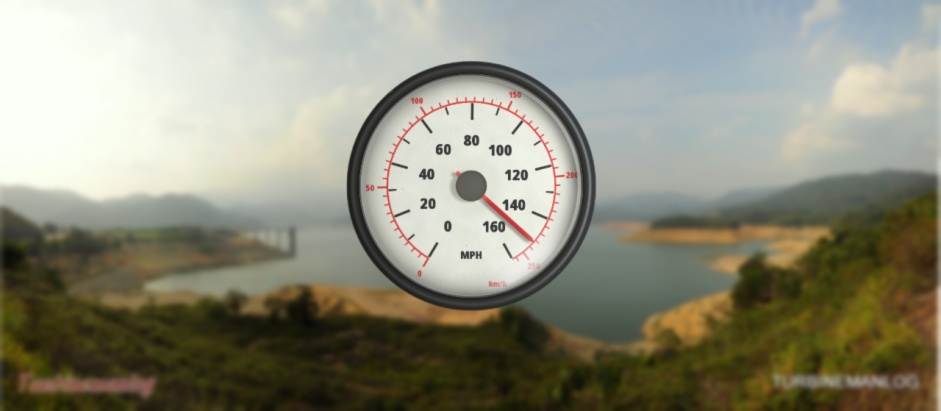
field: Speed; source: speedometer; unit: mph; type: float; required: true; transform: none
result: 150 mph
